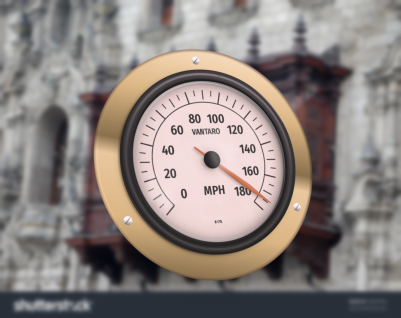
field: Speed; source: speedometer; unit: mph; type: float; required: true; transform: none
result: 175 mph
